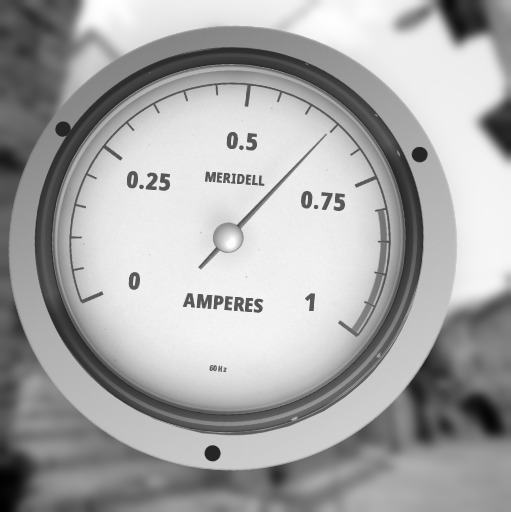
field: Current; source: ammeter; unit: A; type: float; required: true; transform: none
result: 0.65 A
